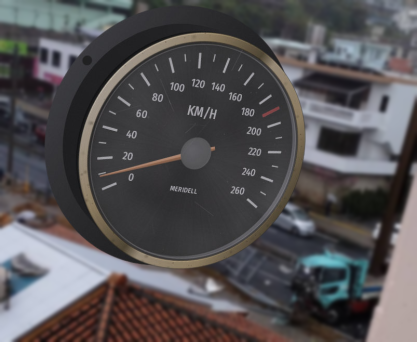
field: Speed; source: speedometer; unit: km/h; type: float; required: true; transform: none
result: 10 km/h
